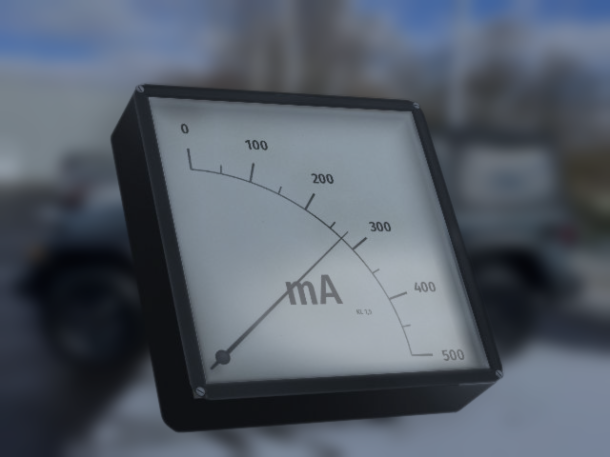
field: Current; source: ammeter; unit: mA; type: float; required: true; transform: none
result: 275 mA
